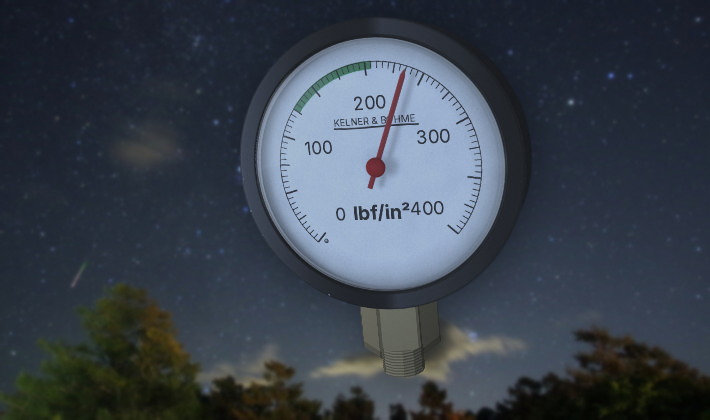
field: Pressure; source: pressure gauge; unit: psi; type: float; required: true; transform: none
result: 235 psi
